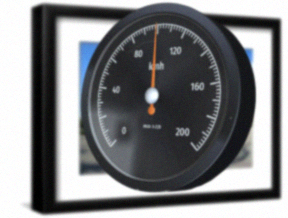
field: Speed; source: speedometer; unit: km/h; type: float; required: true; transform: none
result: 100 km/h
